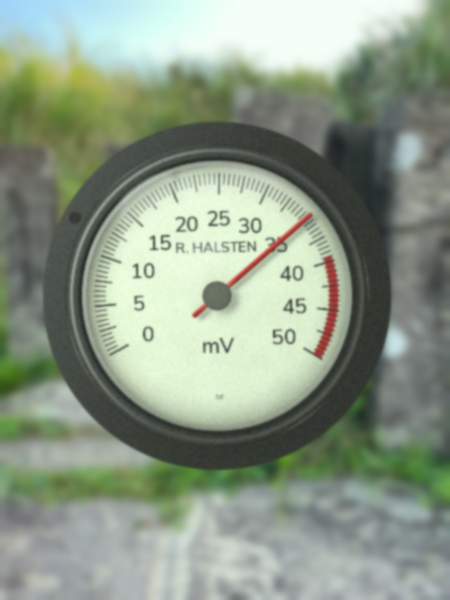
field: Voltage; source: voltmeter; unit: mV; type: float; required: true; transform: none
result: 35 mV
